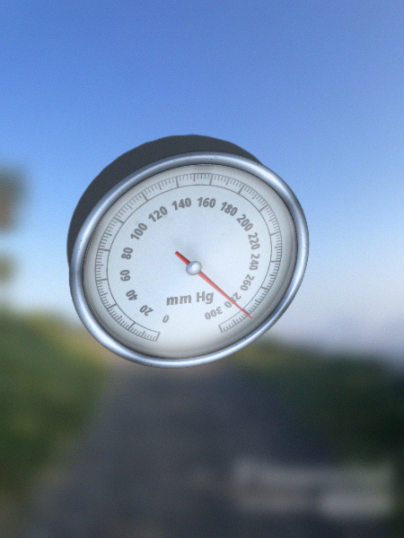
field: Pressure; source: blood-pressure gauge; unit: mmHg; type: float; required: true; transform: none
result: 280 mmHg
